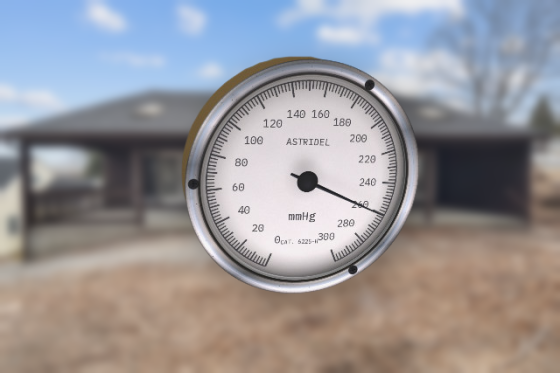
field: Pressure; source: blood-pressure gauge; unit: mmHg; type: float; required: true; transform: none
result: 260 mmHg
